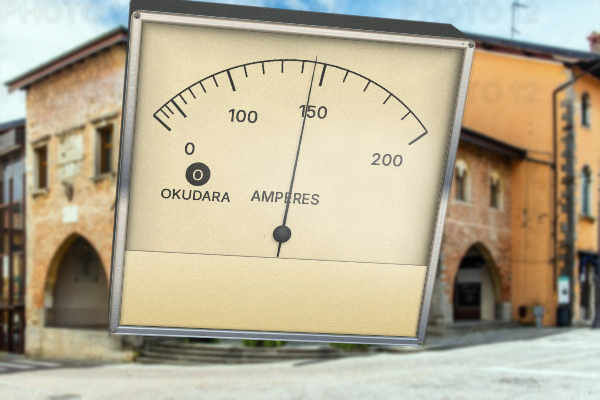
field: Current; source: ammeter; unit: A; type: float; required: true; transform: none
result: 145 A
